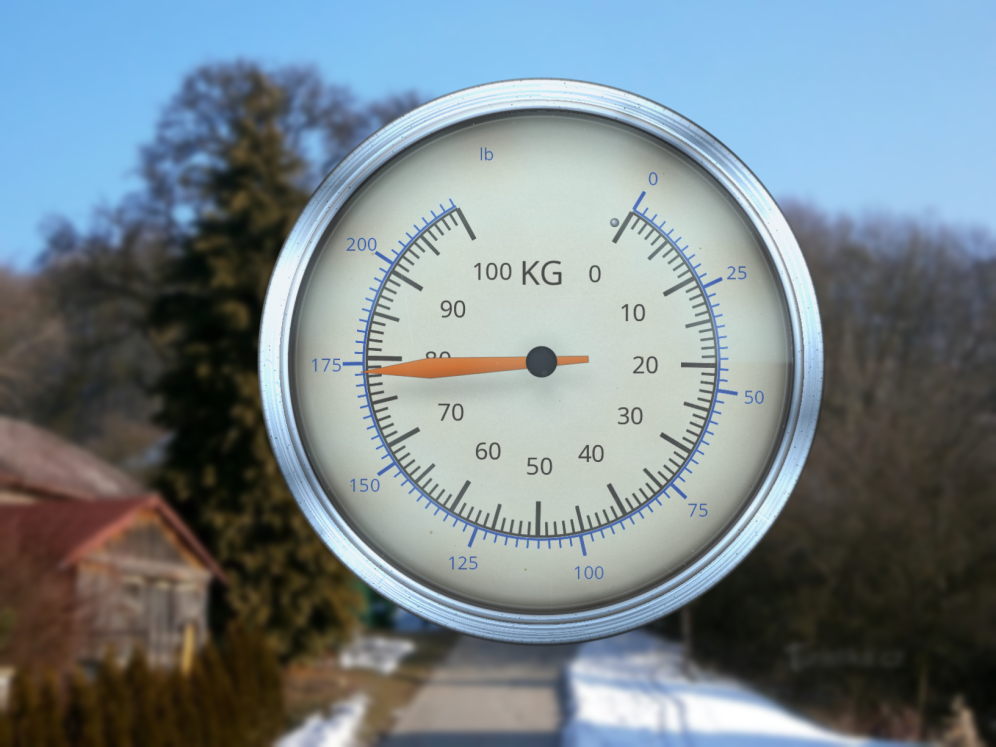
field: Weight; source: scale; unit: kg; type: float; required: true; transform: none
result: 78.5 kg
